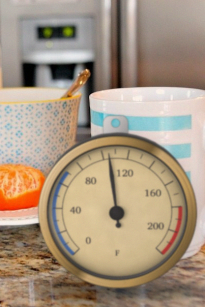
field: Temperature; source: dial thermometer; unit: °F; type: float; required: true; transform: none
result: 105 °F
